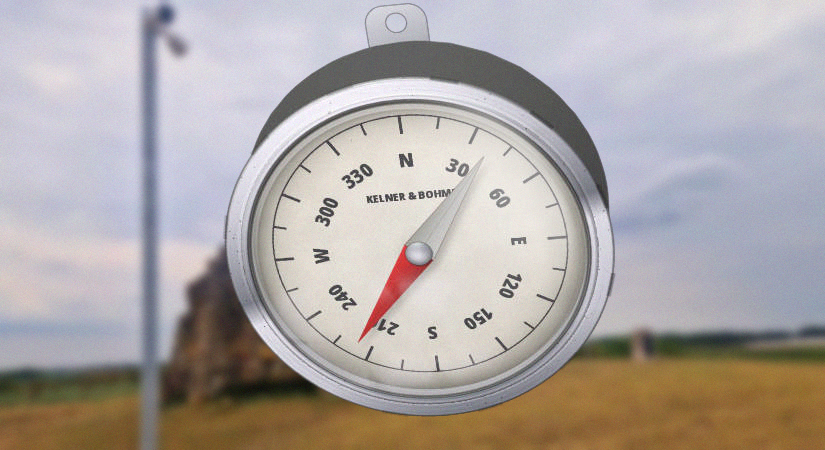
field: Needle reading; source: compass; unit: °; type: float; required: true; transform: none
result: 217.5 °
